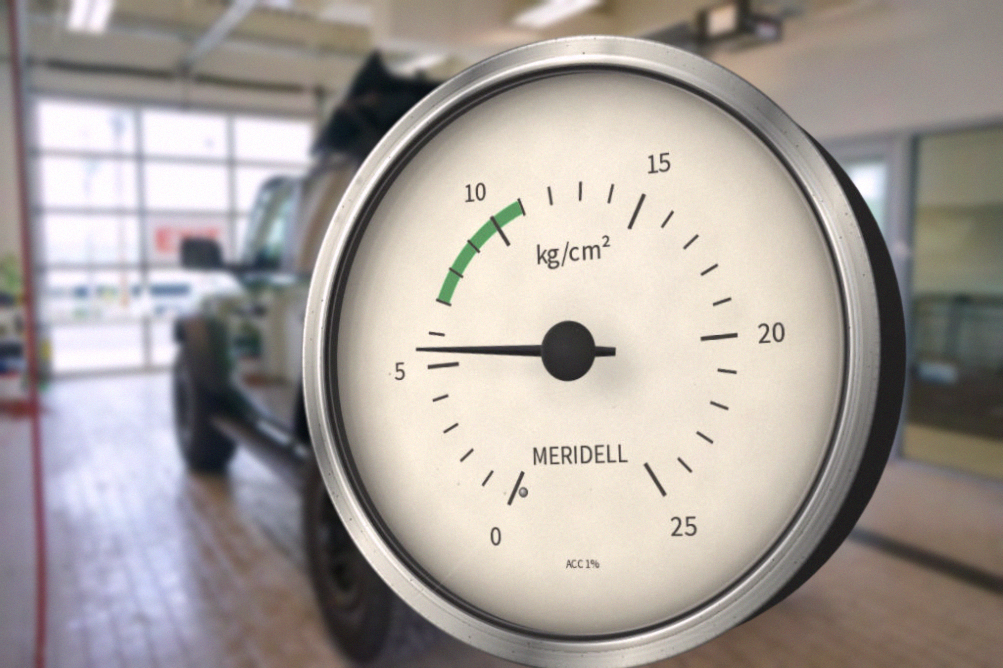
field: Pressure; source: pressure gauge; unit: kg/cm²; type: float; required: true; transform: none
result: 5.5 kg/cm²
